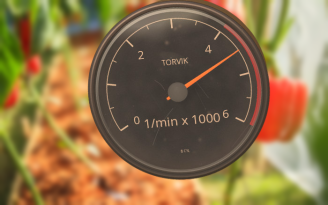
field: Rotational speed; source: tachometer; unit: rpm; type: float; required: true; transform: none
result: 4500 rpm
